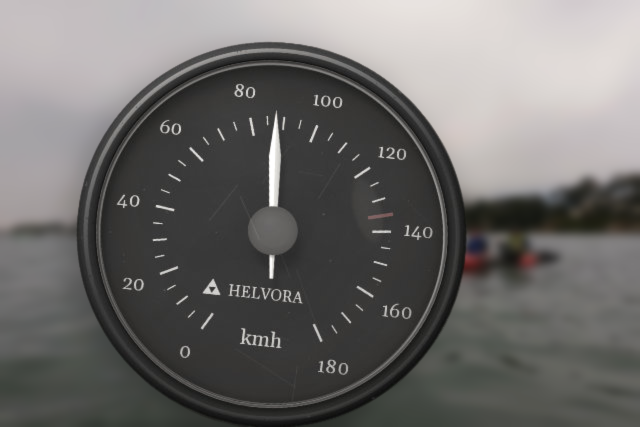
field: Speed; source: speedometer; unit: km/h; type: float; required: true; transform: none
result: 87.5 km/h
